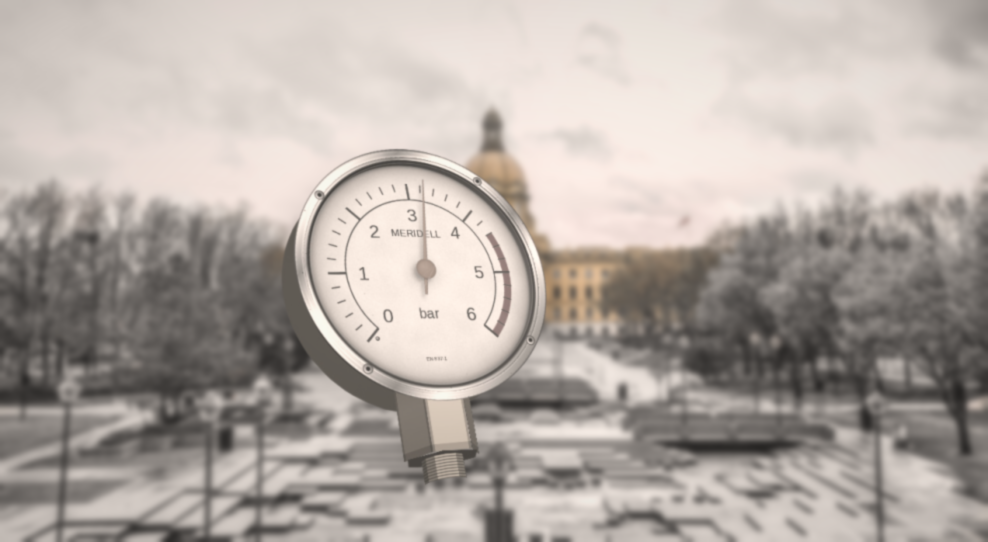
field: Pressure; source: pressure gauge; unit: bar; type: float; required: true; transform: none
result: 3.2 bar
